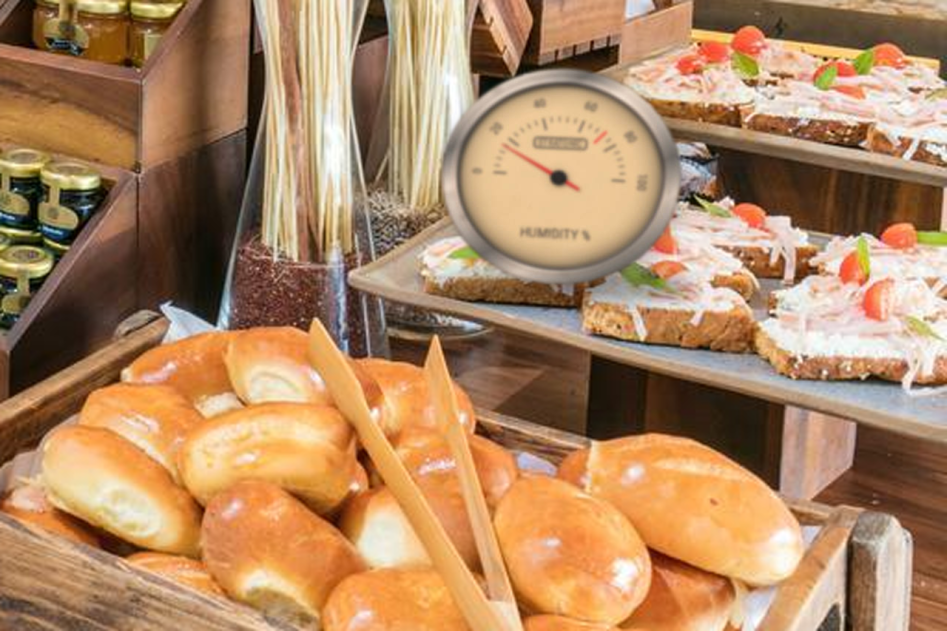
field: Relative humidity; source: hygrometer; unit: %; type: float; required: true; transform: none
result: 16 %
